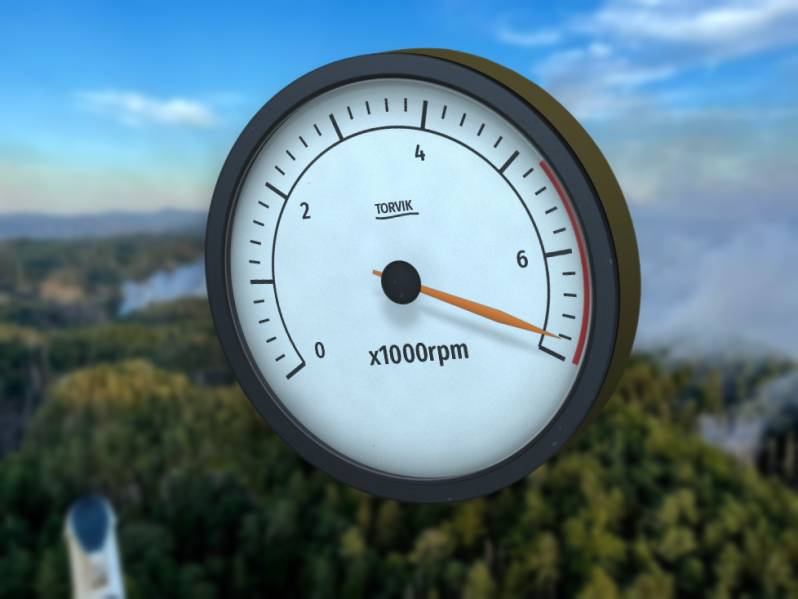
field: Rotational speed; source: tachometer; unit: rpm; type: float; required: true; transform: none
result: 6800 rpm
